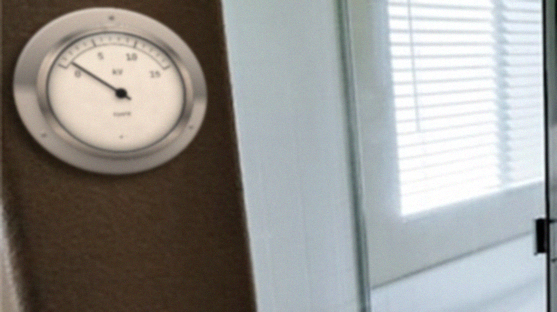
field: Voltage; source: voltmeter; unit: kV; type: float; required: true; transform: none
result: 1 kV
